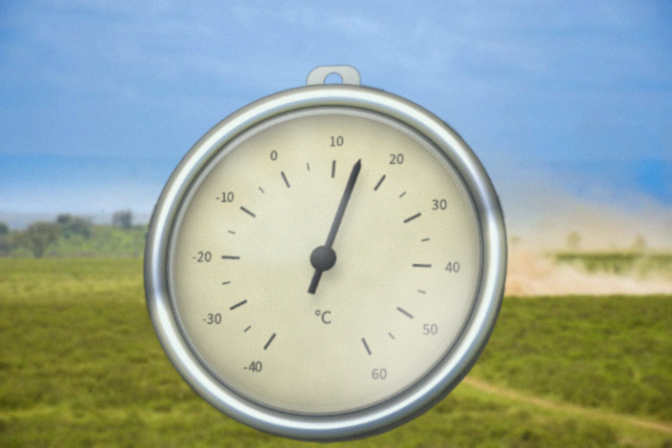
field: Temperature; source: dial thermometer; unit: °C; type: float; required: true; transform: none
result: 15 °C
